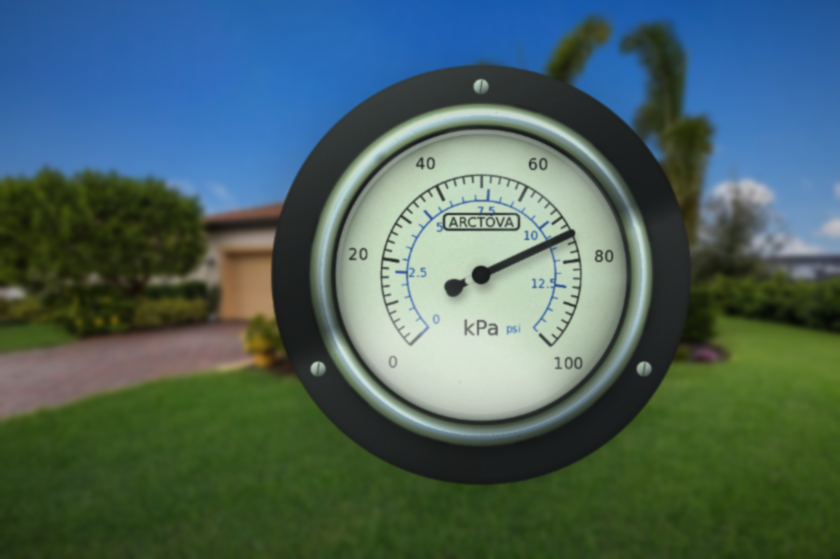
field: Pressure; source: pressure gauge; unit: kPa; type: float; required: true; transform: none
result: 74 kPa
